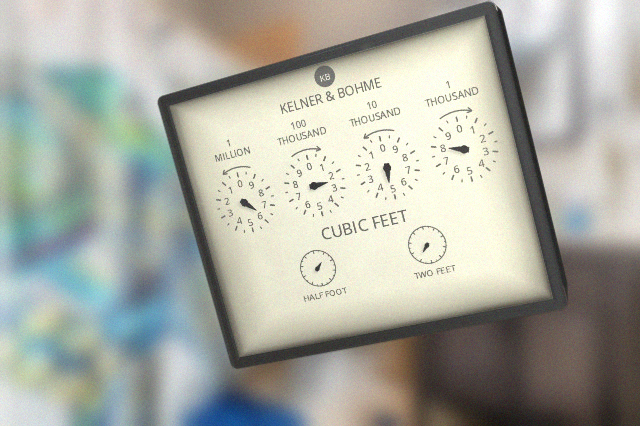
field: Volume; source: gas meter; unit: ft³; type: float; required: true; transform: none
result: 624800 ft³
